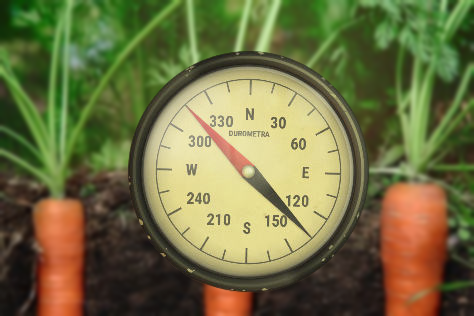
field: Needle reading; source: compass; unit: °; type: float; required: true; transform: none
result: 315 °
